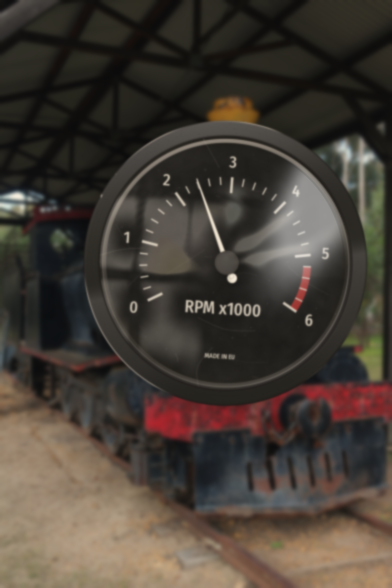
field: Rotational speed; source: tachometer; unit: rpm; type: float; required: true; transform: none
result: 2400 rpm
